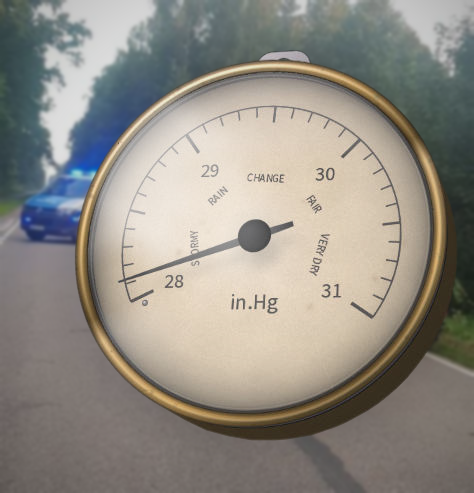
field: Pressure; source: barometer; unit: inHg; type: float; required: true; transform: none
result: 28.1 inHg
